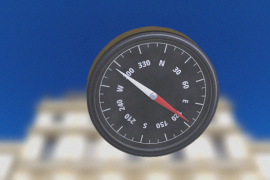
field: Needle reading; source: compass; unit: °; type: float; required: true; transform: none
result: 115 °
